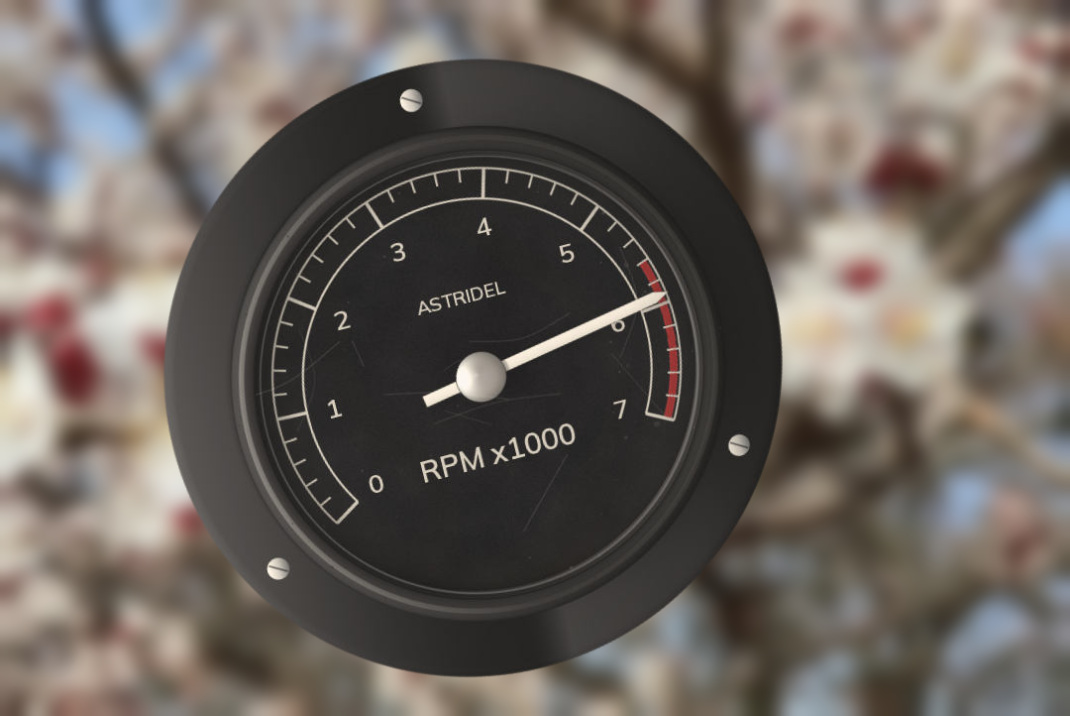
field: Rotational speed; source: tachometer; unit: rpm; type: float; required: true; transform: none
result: 5900 rpm
